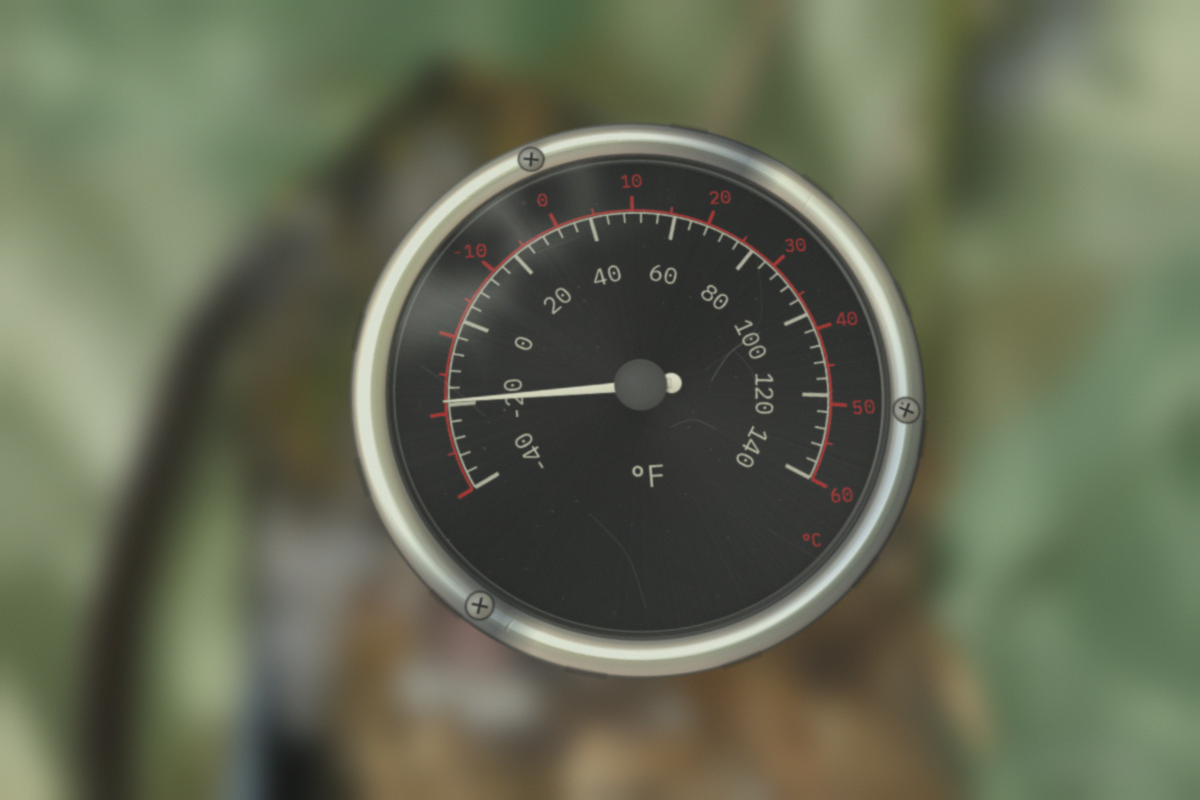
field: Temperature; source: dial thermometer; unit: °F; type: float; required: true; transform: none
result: -20 °F
